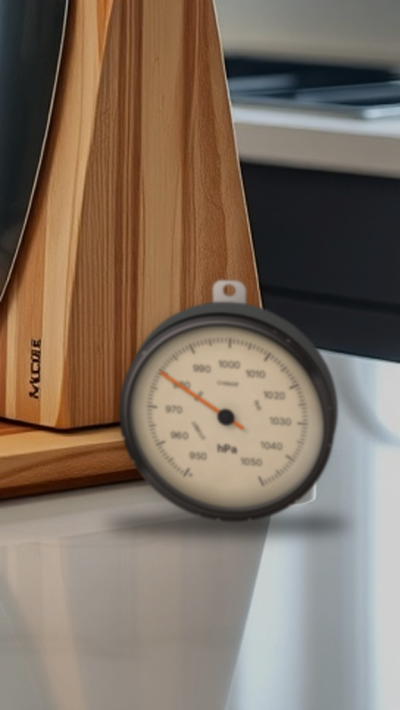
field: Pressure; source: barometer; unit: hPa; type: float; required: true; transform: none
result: 980 hPa
